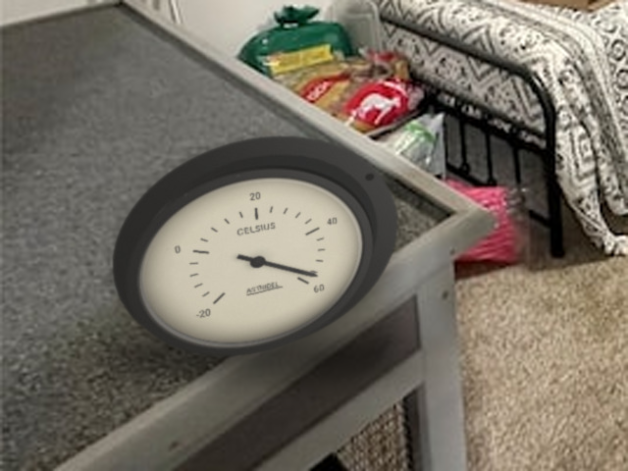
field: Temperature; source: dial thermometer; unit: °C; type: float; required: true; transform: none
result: 56 °C
